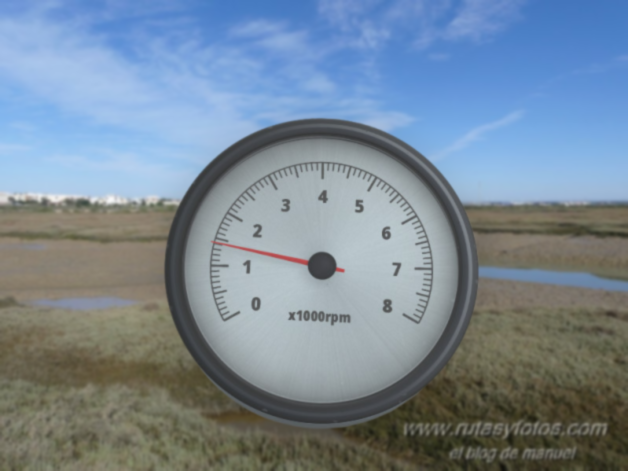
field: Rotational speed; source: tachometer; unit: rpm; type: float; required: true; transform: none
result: 1400 rpm
